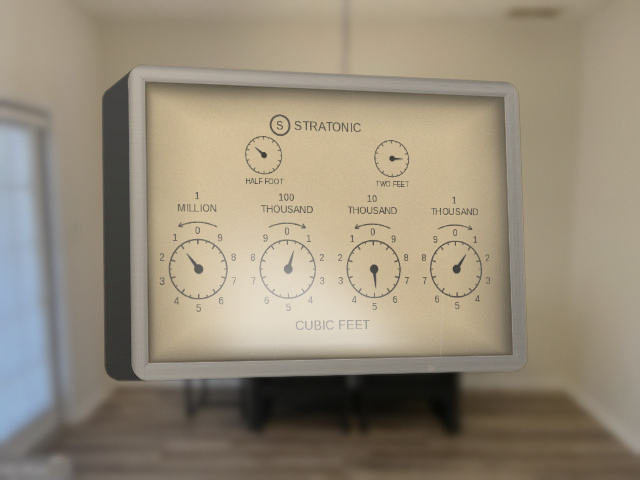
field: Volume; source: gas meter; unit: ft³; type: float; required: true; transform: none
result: 105100 ft³
